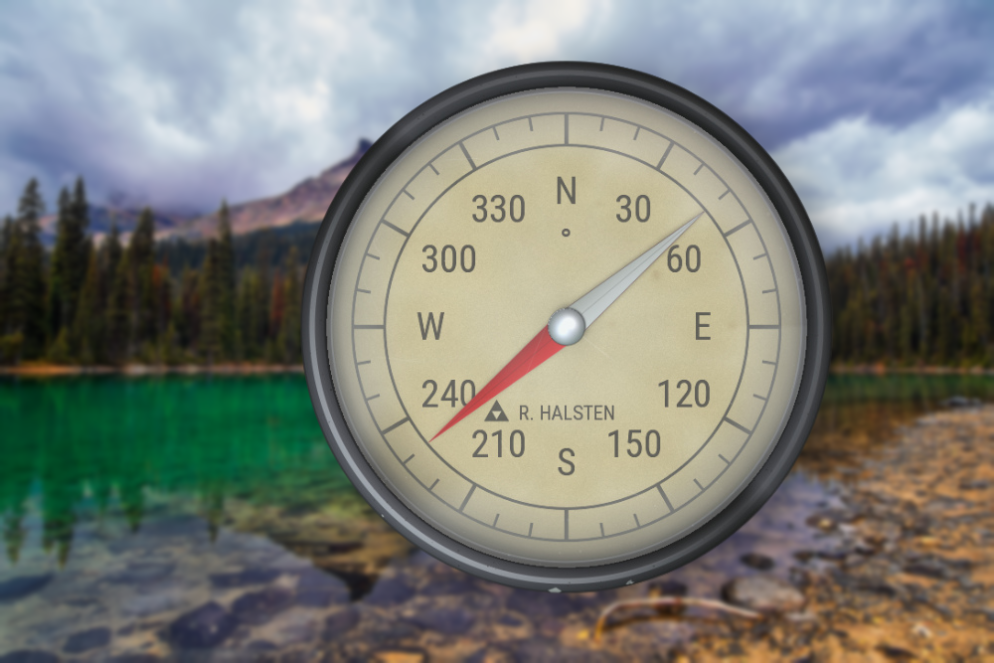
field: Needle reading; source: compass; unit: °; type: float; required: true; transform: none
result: 230 °
